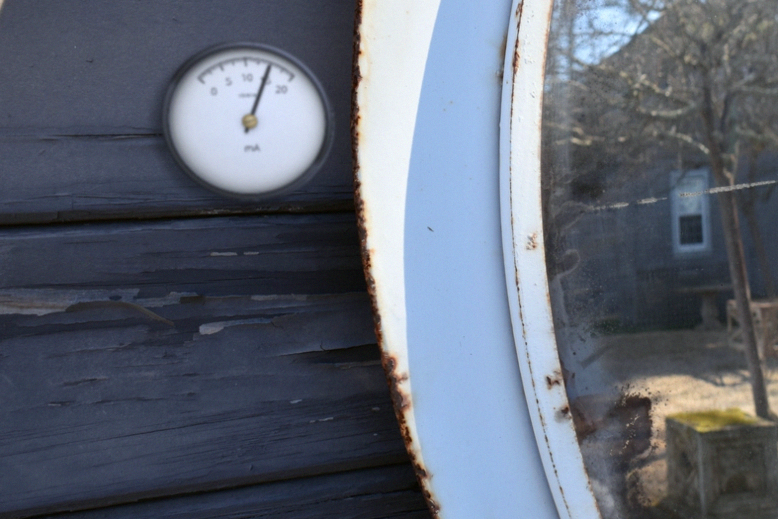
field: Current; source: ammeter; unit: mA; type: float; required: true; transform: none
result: 15 mA
